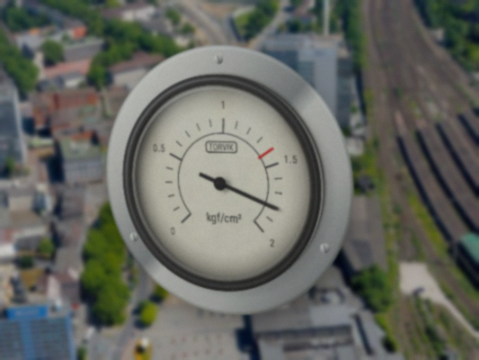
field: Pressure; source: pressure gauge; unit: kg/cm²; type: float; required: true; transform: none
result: 1.8 kg/cm²
